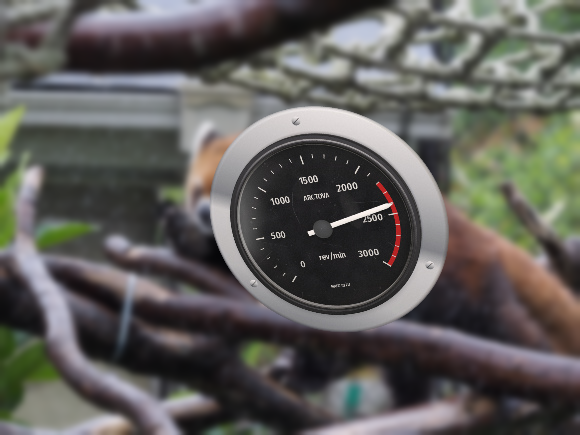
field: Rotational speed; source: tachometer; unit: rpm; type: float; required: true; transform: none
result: 2400 rpm
